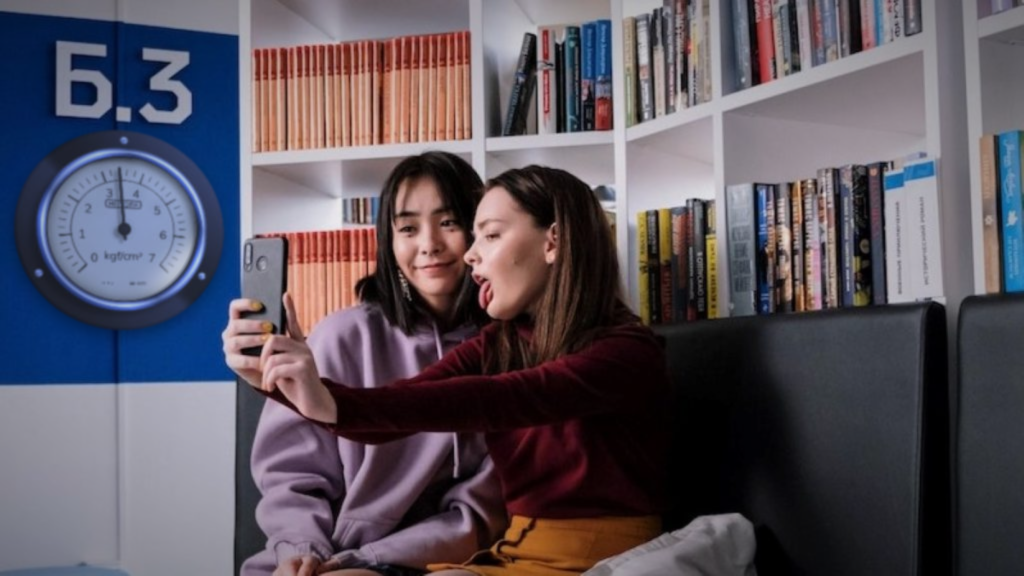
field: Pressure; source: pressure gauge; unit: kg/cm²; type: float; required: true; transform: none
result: 3.4 kg/cm²
